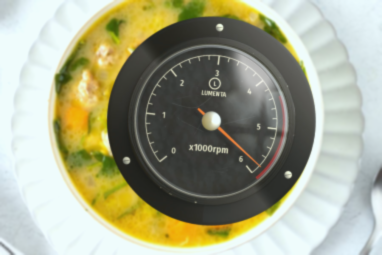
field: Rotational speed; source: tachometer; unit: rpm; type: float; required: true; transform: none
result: 5800 rpm
